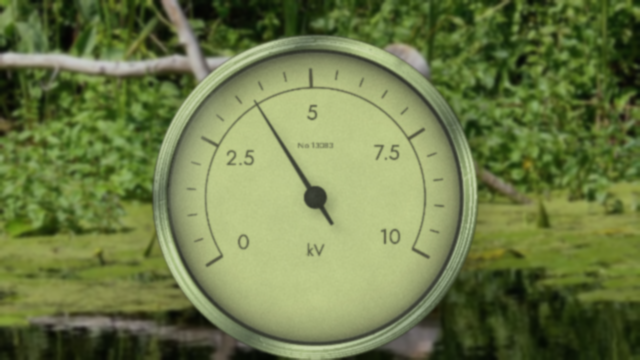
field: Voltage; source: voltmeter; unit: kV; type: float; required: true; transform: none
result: 3.75 kV
